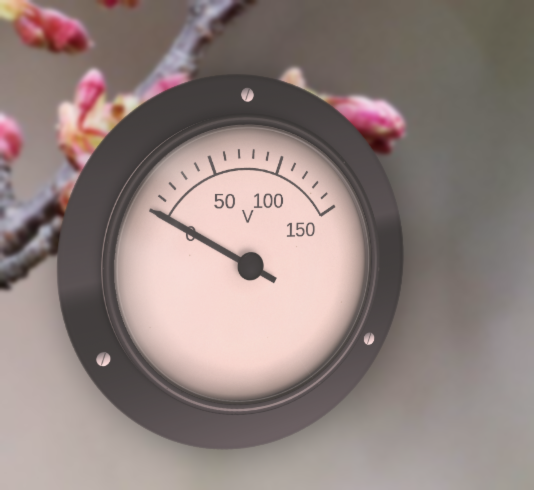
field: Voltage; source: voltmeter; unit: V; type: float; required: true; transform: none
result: 0 V
